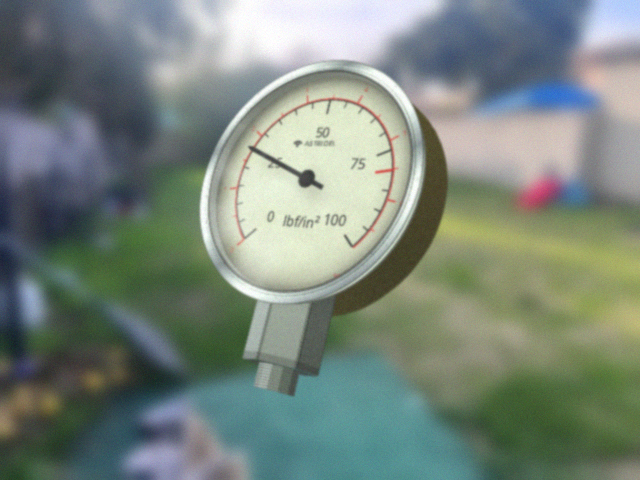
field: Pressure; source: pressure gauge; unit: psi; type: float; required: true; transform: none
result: 25 psi
